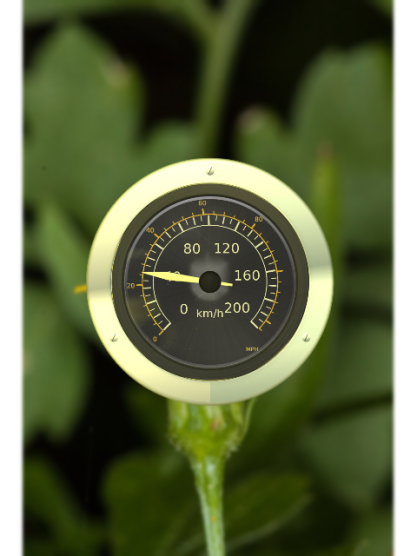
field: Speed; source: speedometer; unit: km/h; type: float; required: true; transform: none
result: 40 km/h
